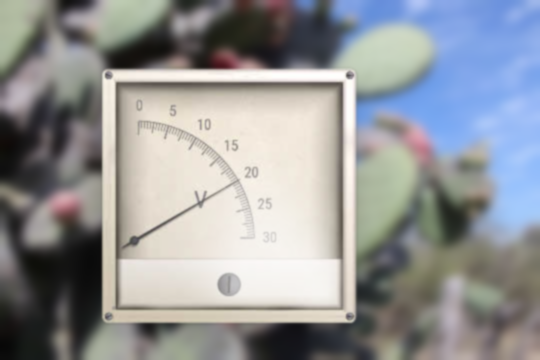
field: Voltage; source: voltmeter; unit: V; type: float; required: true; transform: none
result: 20 V
